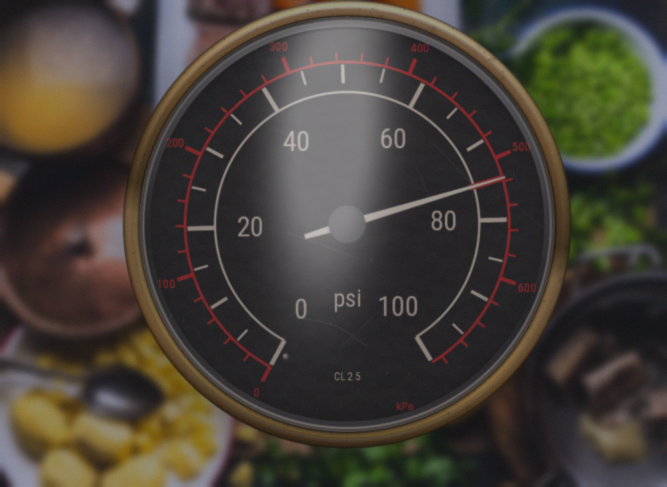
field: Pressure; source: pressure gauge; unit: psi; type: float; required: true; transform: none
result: 75 psi
